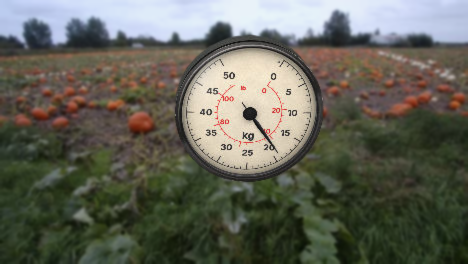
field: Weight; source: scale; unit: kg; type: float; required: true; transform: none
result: 19 kg
